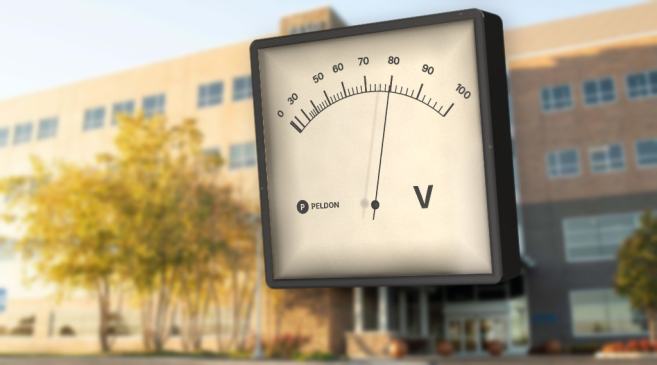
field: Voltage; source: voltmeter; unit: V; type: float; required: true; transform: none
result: 80 V
